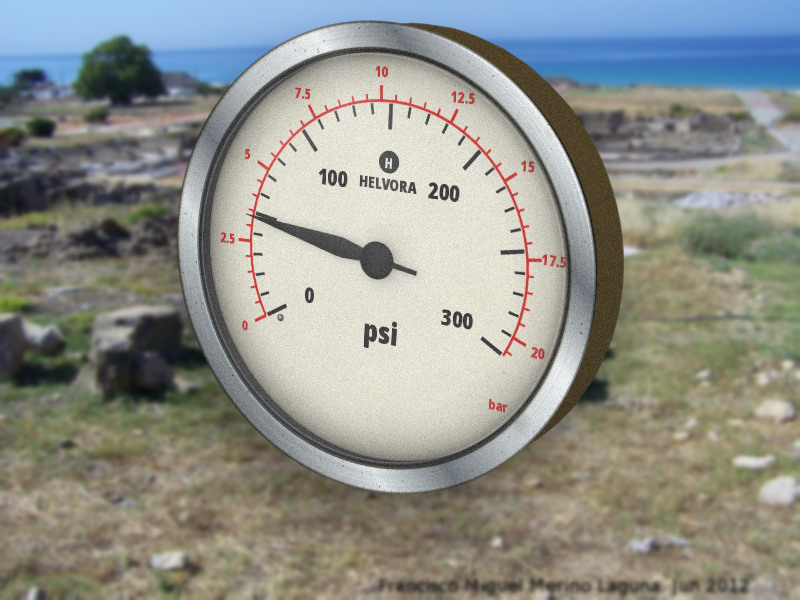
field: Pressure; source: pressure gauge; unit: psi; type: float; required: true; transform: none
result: 50 psi
